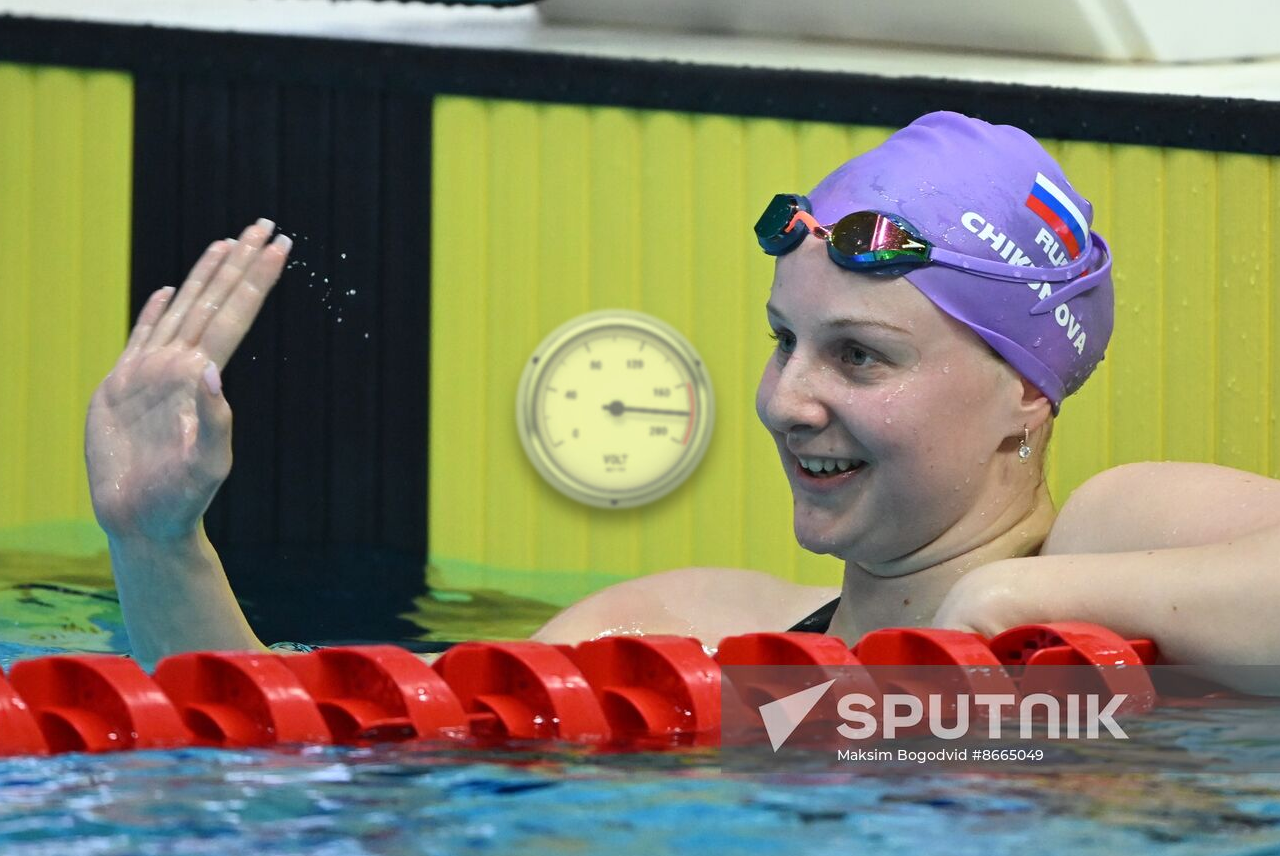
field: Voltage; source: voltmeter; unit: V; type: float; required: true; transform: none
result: 180 V
